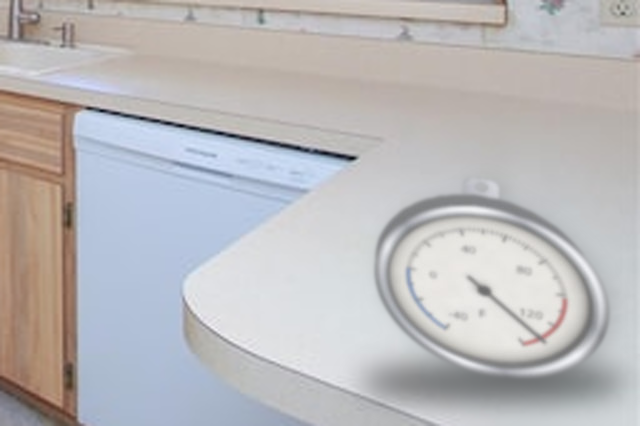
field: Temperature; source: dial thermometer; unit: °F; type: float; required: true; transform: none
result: 130 °F
